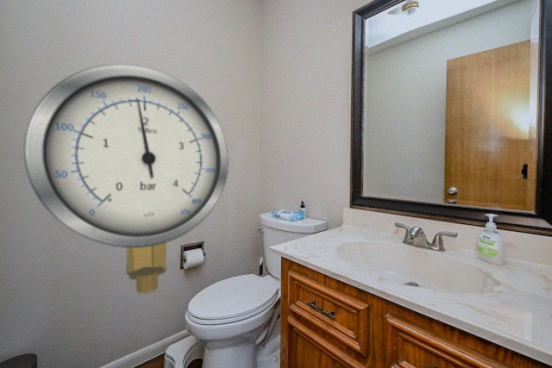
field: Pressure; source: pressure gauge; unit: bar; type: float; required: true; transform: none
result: 1.9 bar
